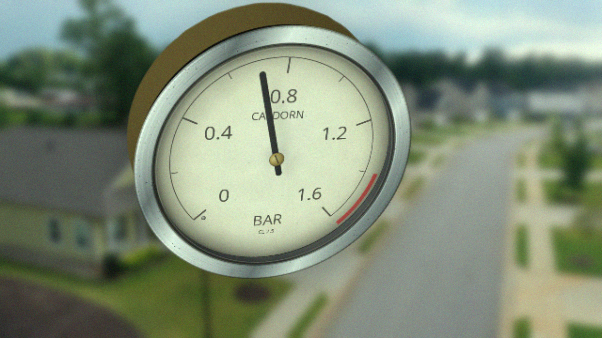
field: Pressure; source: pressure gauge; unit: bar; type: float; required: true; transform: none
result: 0.7 bar
